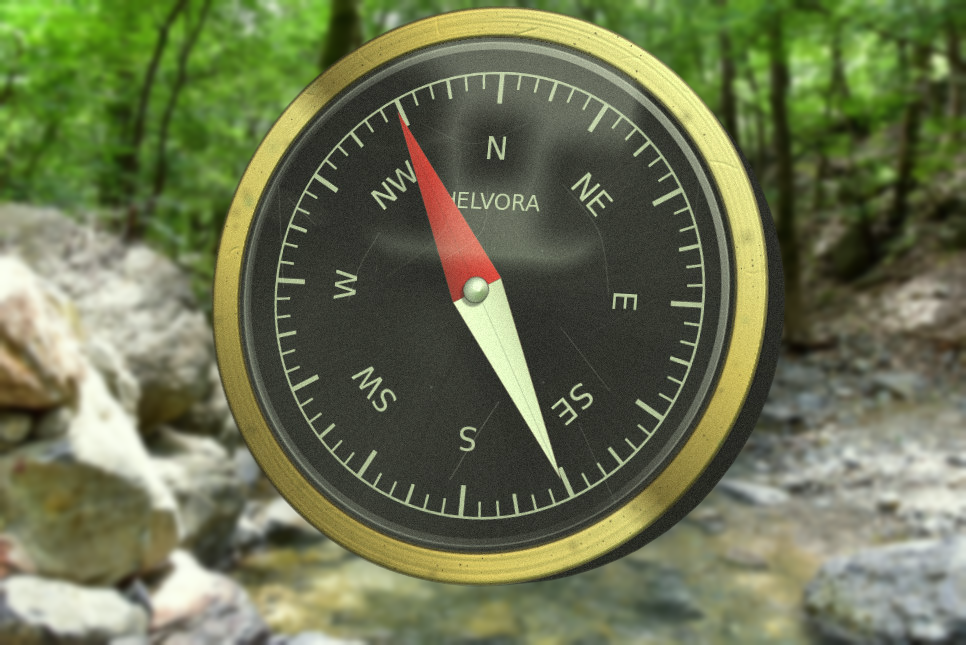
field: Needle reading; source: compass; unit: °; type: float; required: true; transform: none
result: 330 °
